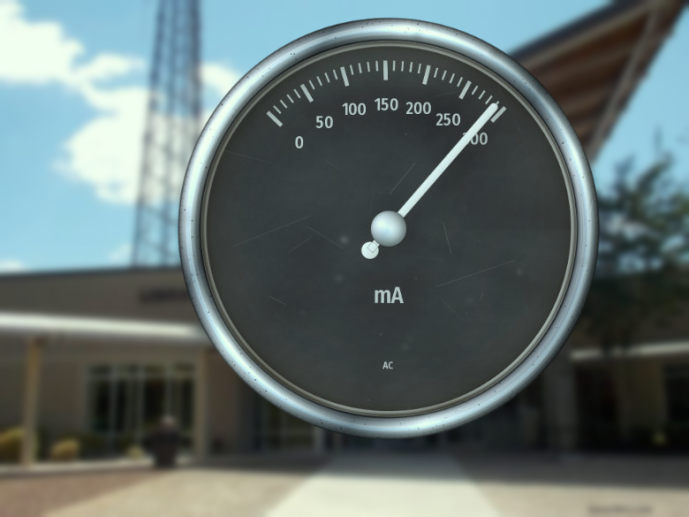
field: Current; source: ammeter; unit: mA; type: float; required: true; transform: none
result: 290 mA
